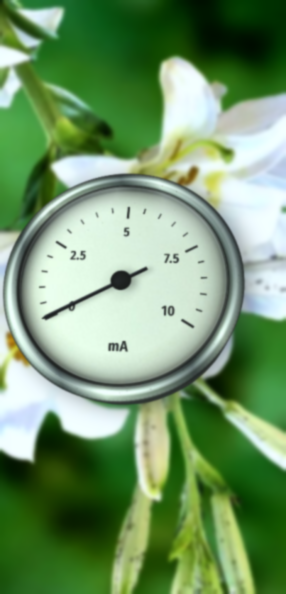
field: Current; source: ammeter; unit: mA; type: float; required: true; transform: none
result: 0 mA
